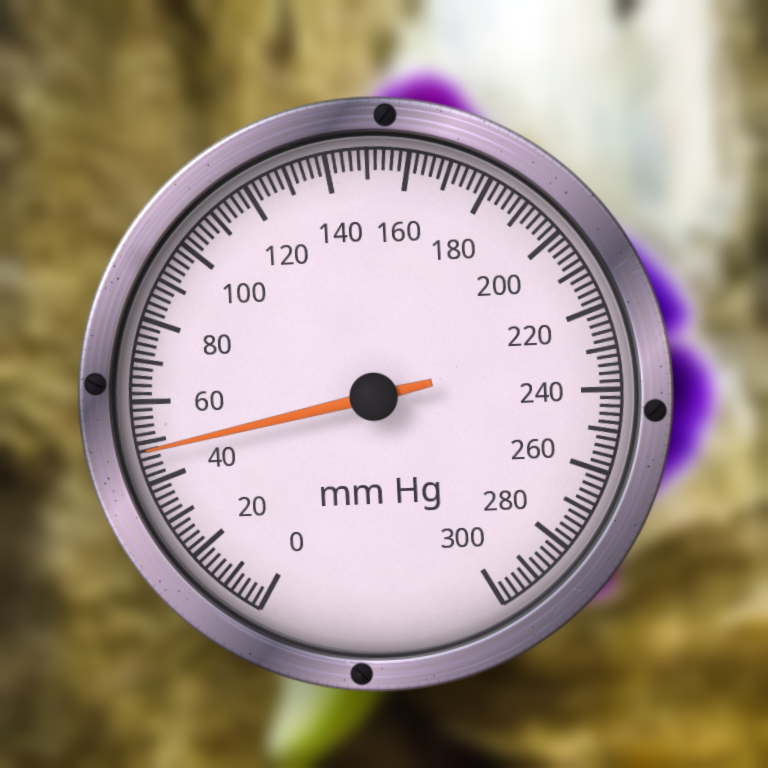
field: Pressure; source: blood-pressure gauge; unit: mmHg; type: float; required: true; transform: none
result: 48 mmHg
